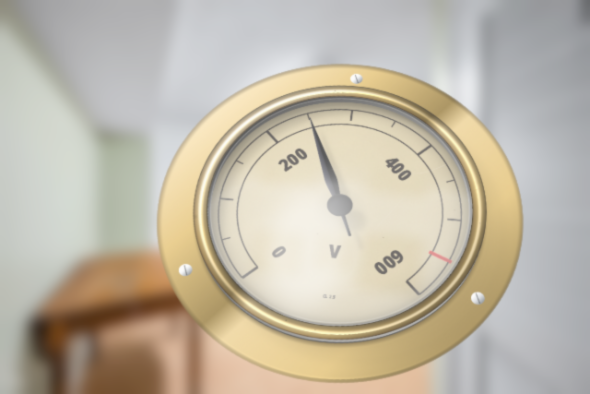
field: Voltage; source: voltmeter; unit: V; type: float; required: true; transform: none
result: 250 V
